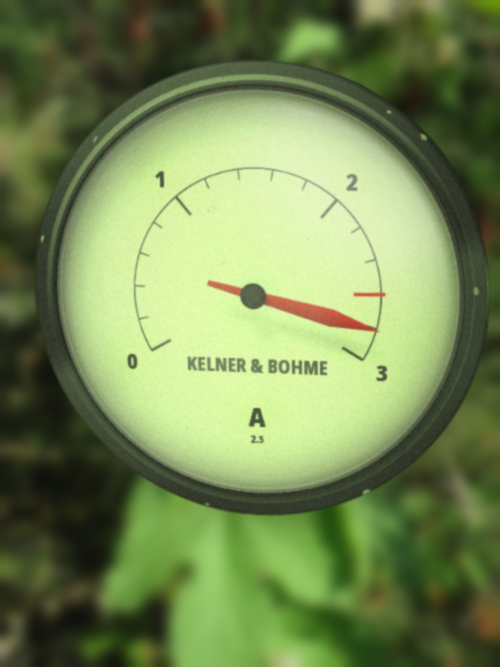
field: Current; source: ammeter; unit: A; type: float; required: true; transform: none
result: 2.8 A
